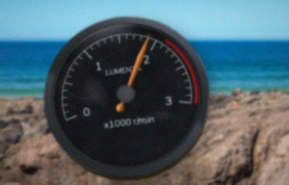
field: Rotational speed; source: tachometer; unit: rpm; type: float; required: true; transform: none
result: 1900 rpm
